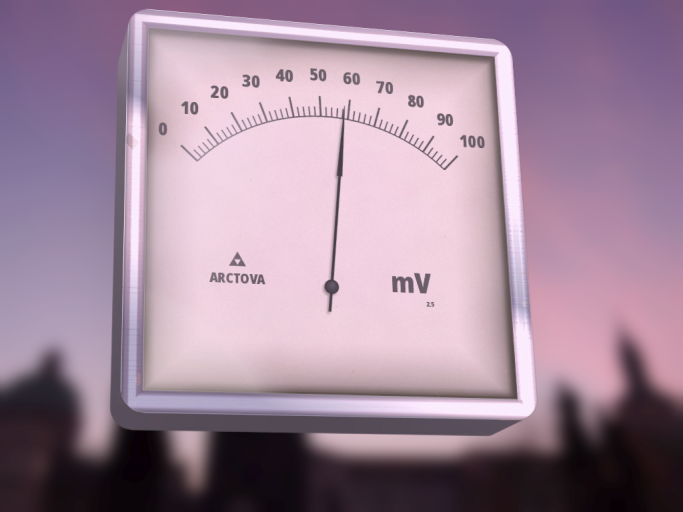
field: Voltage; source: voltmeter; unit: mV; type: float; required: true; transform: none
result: 58 mV
